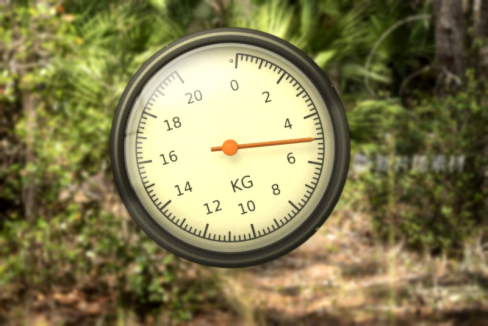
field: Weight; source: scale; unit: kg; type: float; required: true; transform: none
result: 5 kg
